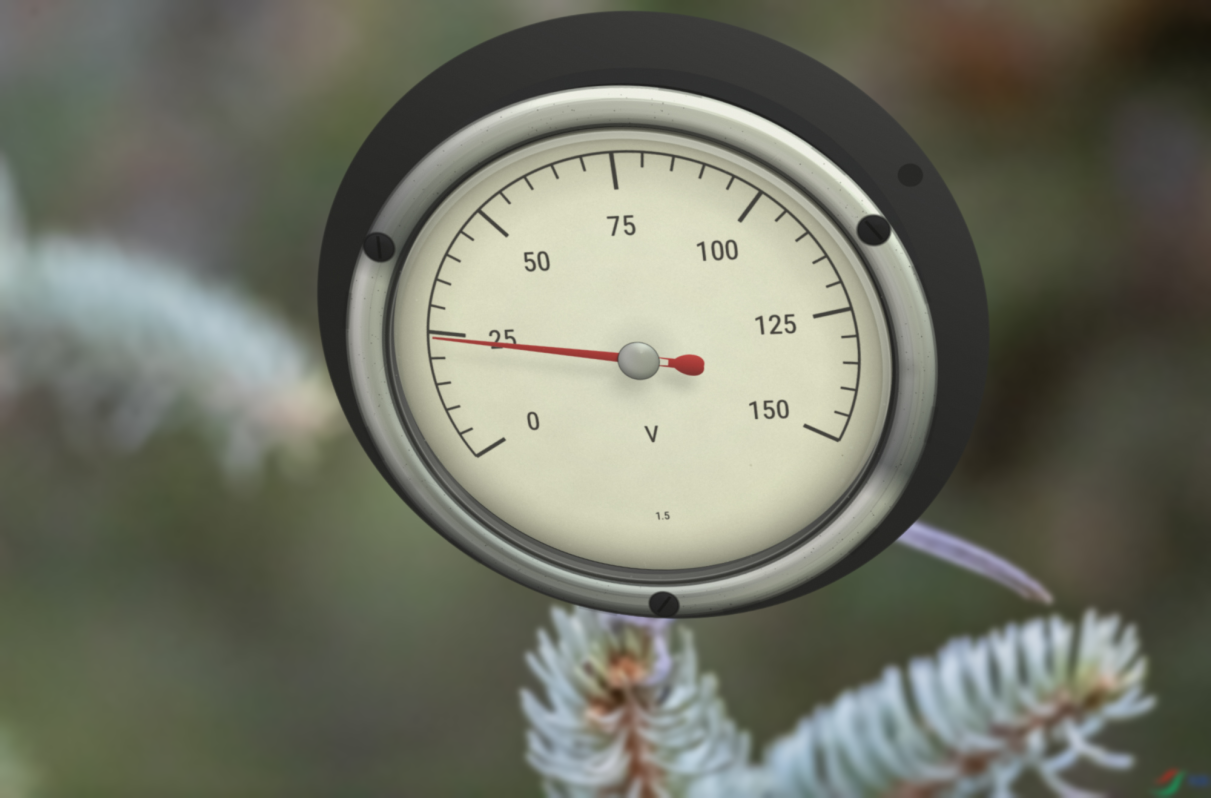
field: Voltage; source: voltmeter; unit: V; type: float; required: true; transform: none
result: 25 V
